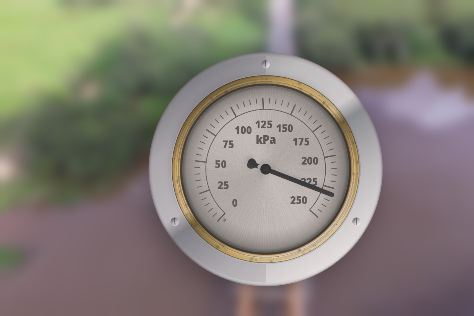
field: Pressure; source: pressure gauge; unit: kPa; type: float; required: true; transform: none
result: 230 kPa
